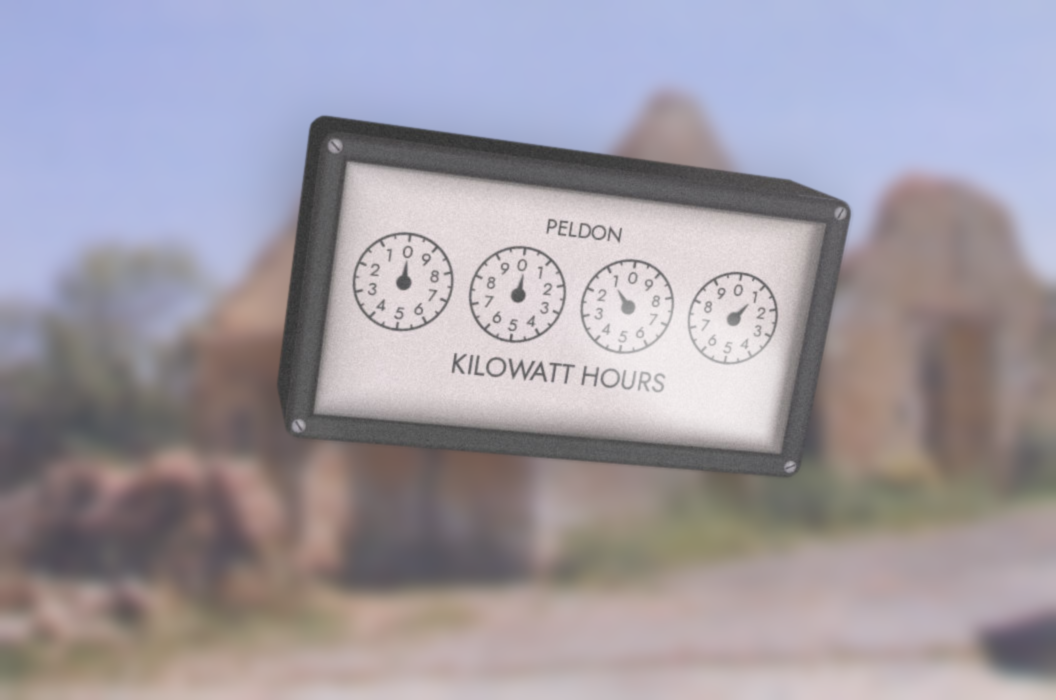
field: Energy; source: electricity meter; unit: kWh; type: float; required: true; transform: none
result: 11 kWh
